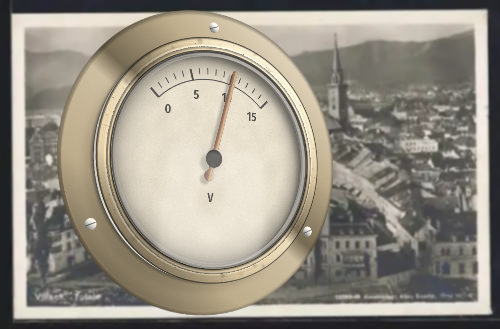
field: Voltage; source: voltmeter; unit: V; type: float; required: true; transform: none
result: 10 V
